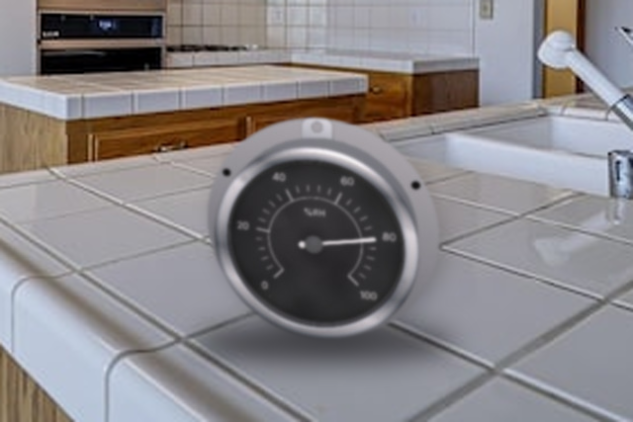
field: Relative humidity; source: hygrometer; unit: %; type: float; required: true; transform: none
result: 80 %
